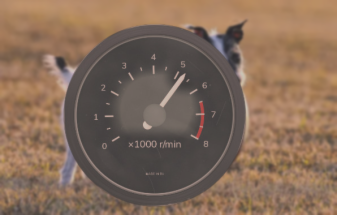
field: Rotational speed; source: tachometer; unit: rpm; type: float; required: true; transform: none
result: 5250 rpm
